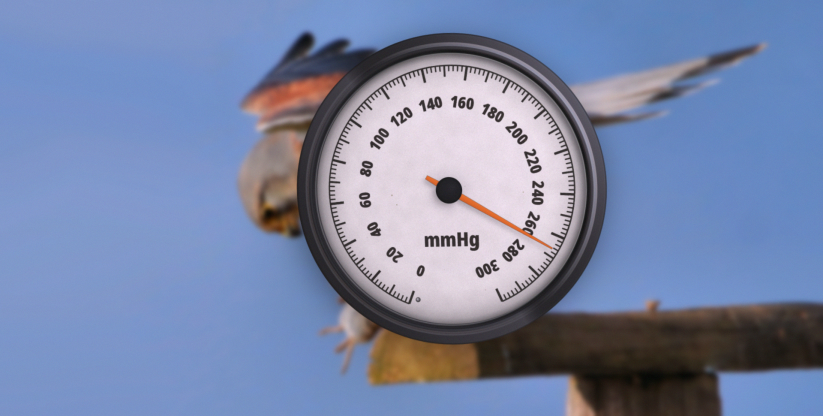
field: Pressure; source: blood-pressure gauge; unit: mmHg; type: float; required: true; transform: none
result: 266 mmHg
